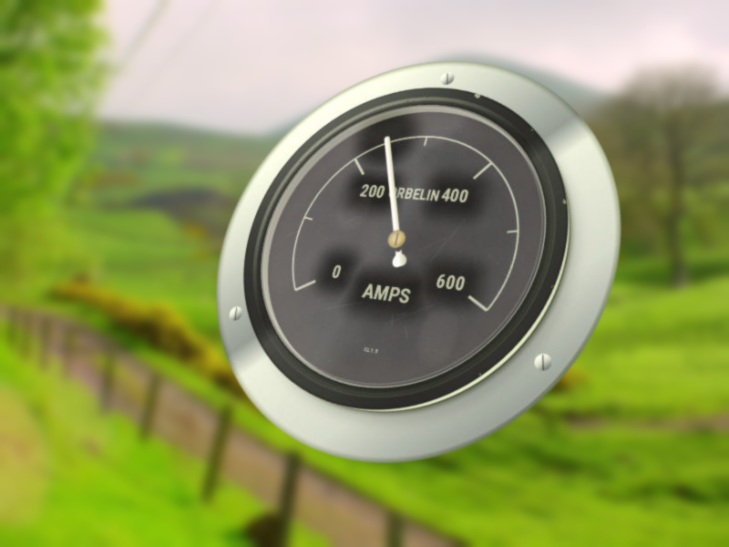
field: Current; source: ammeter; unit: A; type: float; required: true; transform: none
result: 250 A
